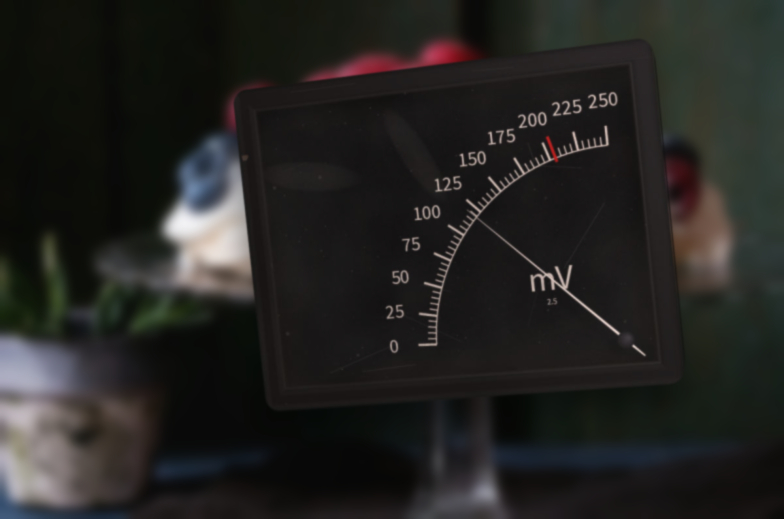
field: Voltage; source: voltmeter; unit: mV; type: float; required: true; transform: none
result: 120 mV
